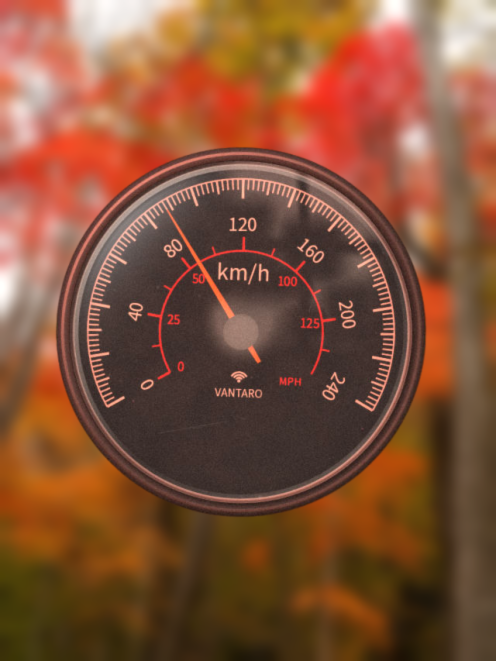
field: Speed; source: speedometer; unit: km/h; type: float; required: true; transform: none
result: 88 km/h
